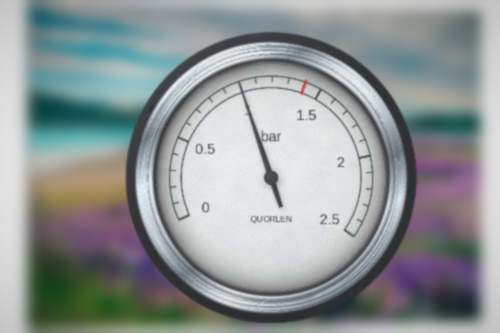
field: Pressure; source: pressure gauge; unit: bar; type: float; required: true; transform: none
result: 1 bar
